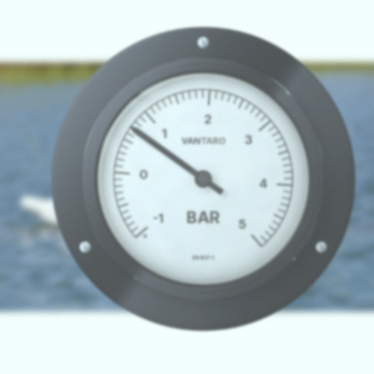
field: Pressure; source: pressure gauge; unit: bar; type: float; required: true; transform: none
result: 0.7 bar
